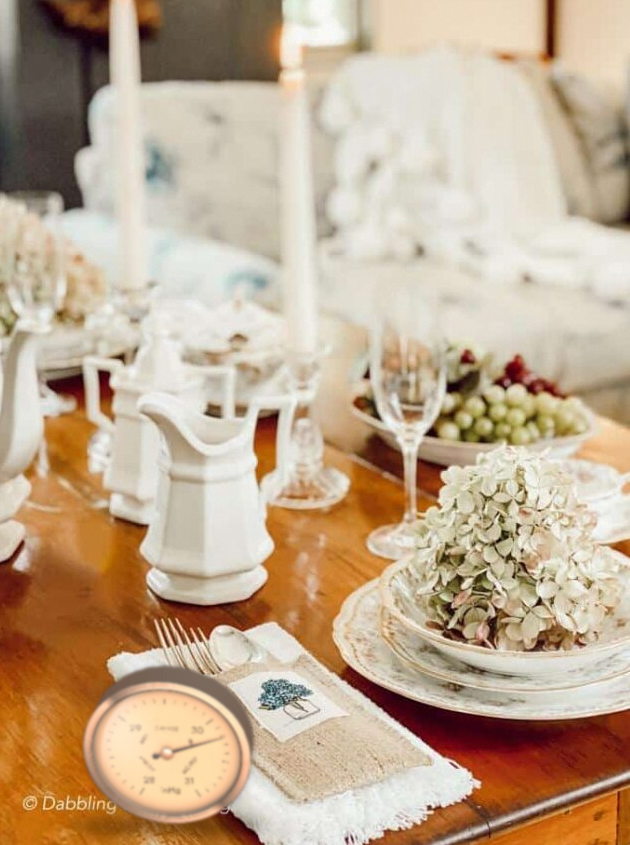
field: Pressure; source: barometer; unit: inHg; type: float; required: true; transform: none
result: 30.2 inHg
